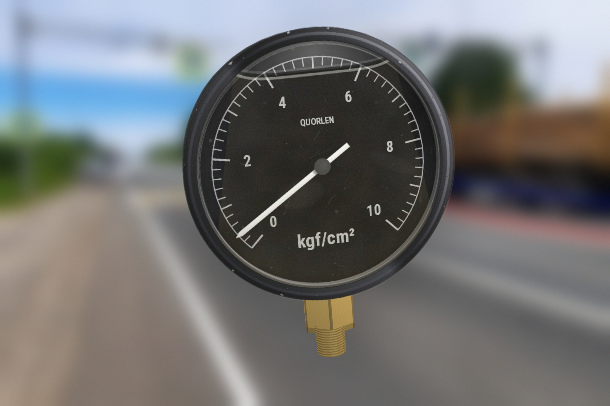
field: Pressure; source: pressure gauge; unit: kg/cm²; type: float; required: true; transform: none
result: 0.4 kg/cm²
